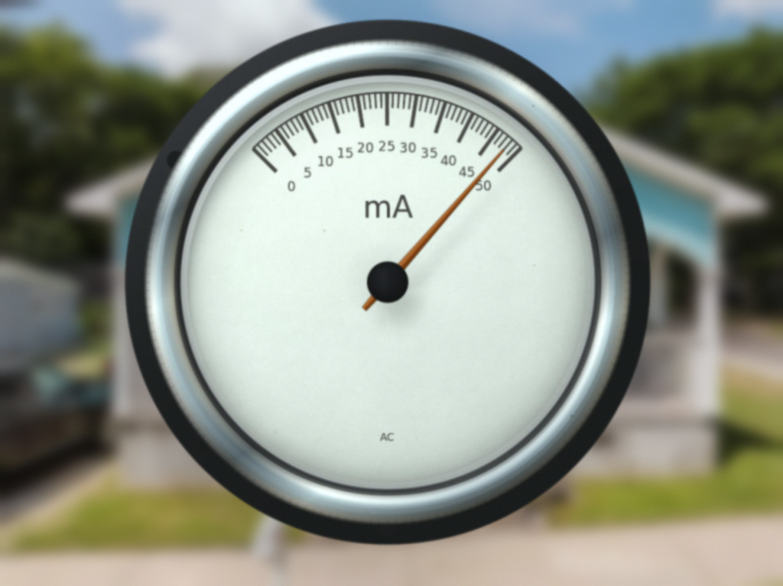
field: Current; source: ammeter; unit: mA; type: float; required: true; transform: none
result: 48 mA
